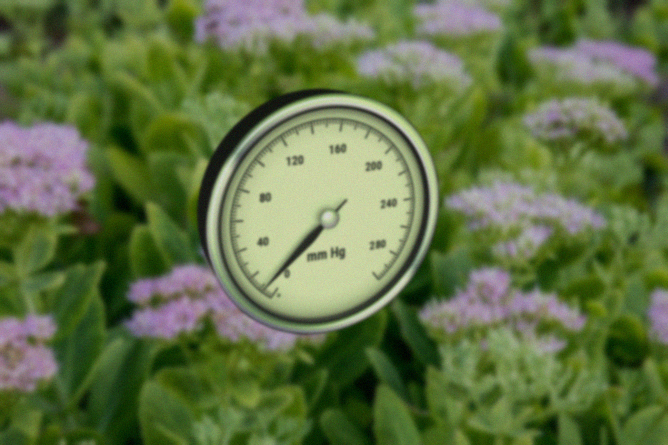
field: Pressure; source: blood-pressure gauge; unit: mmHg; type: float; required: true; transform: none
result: 10 mmHg
